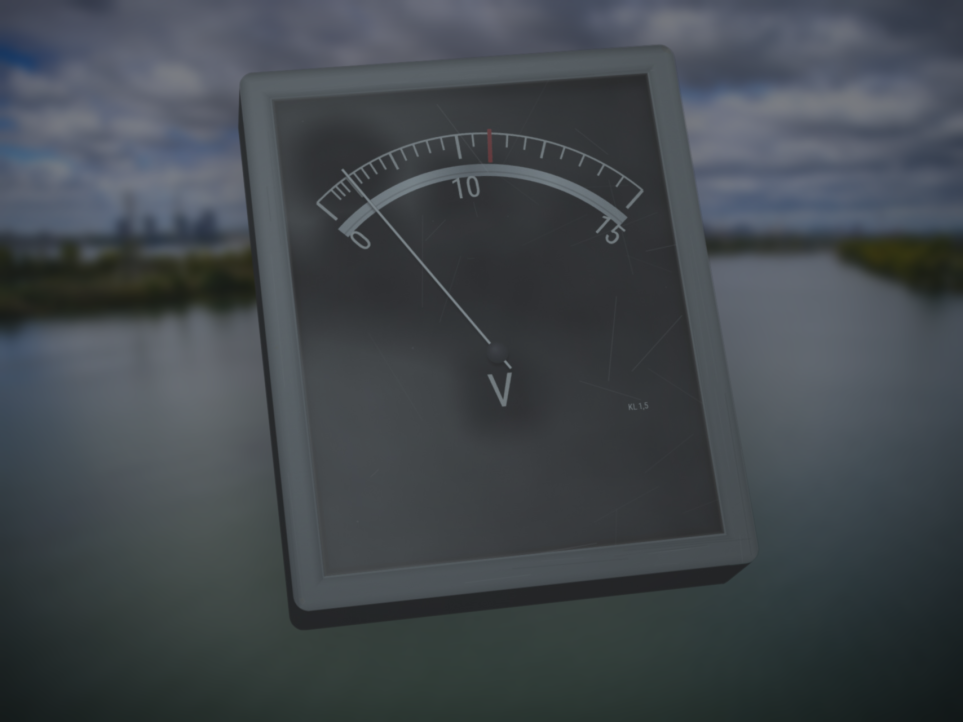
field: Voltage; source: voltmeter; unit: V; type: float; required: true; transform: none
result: 5 V
